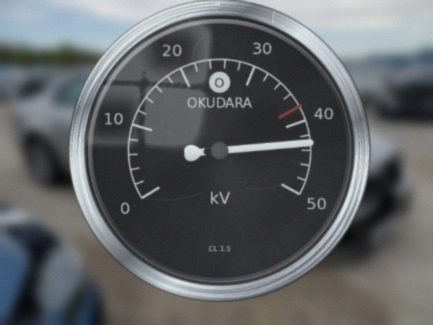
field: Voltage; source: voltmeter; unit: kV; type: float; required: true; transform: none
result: 43 kV
